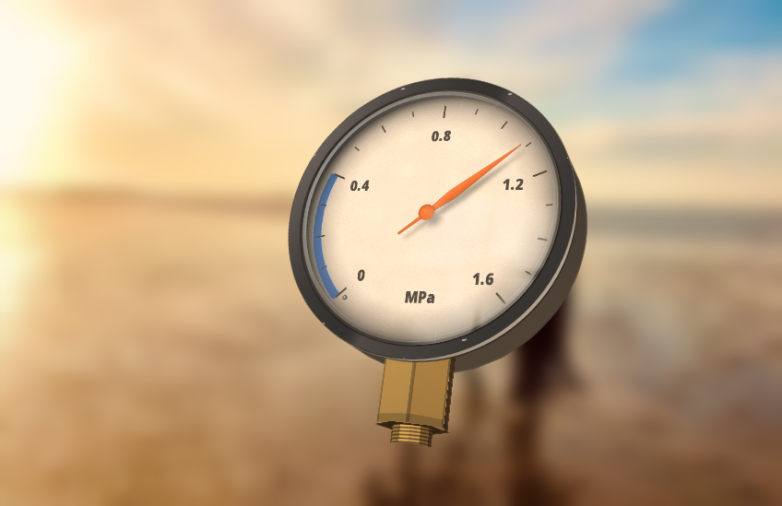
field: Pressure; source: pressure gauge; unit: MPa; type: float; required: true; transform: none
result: 1.1 MPa
